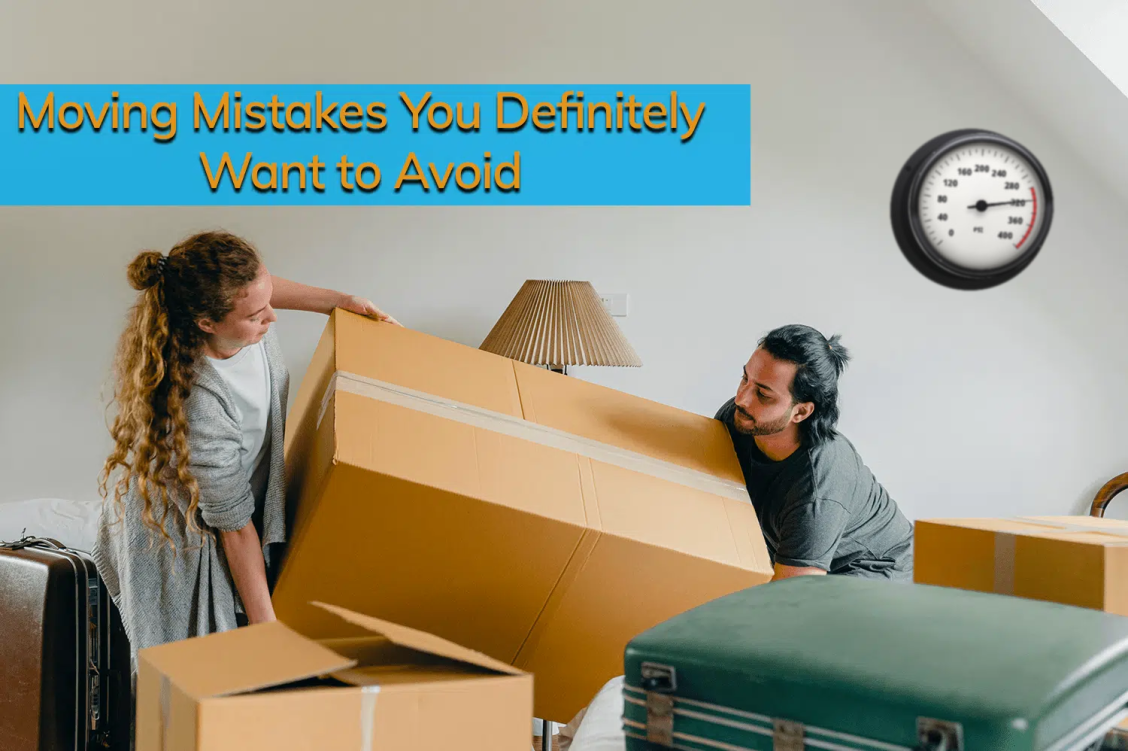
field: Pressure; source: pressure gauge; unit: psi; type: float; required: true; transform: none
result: 320 psi
